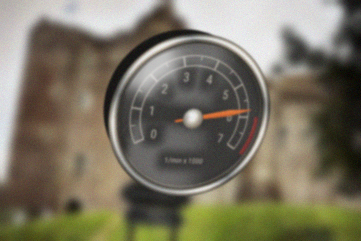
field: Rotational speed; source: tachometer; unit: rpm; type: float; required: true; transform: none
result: 5750 rpm
